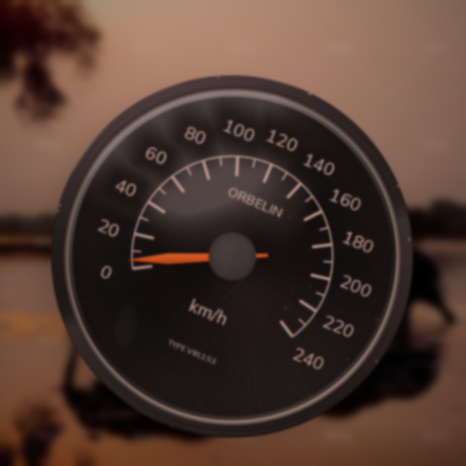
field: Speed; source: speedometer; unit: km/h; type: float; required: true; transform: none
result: 5 km/h
